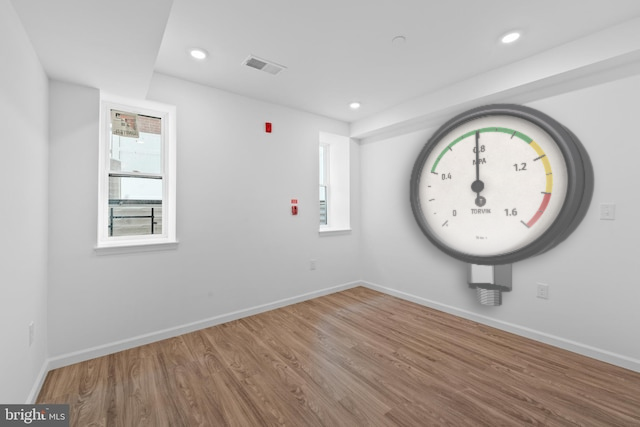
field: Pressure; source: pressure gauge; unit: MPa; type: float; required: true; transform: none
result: 0.8 MPa
